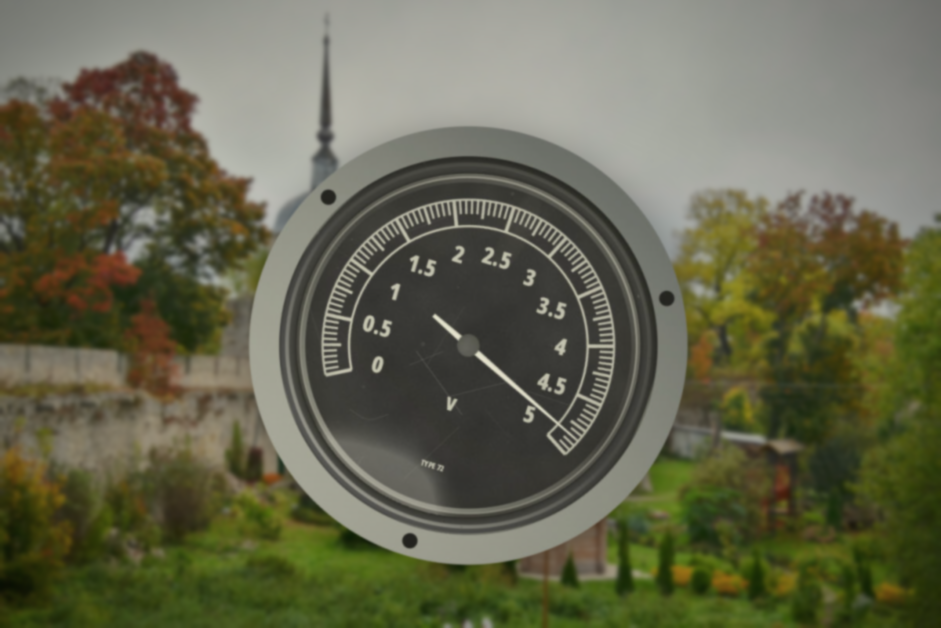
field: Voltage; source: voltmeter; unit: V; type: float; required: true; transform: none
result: 4.85 V
